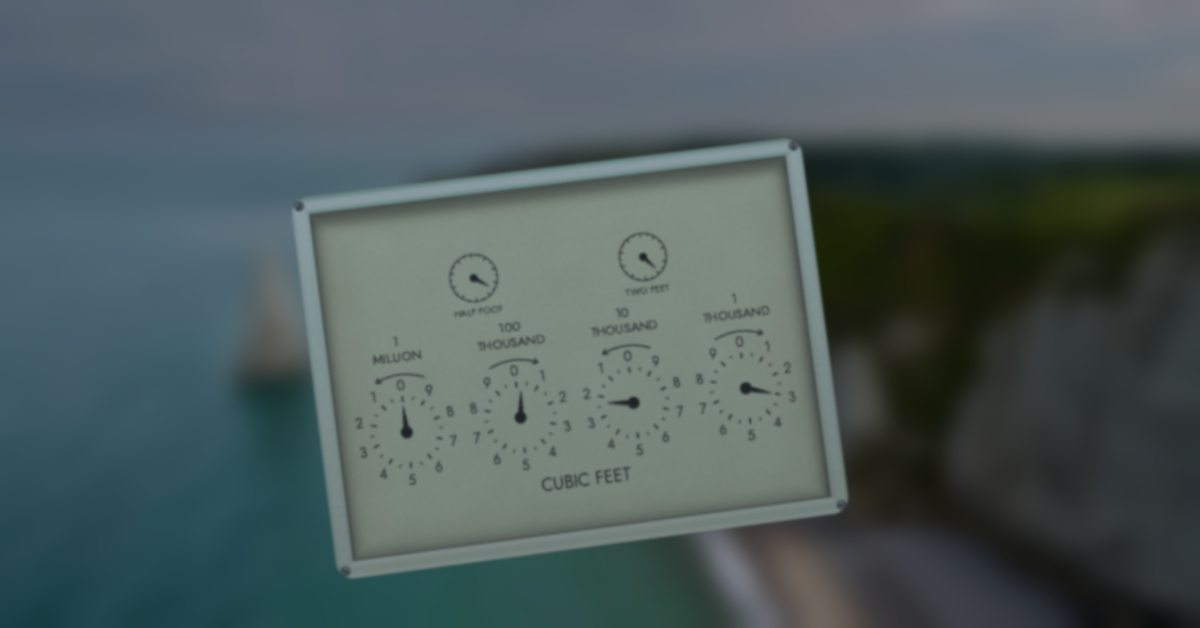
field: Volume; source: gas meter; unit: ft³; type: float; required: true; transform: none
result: 2300 ft³
